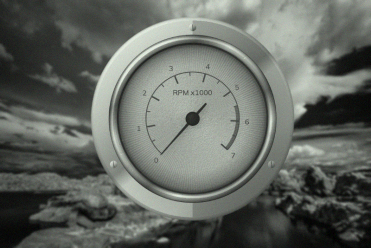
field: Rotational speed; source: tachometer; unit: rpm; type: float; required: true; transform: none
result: 0 rpm
